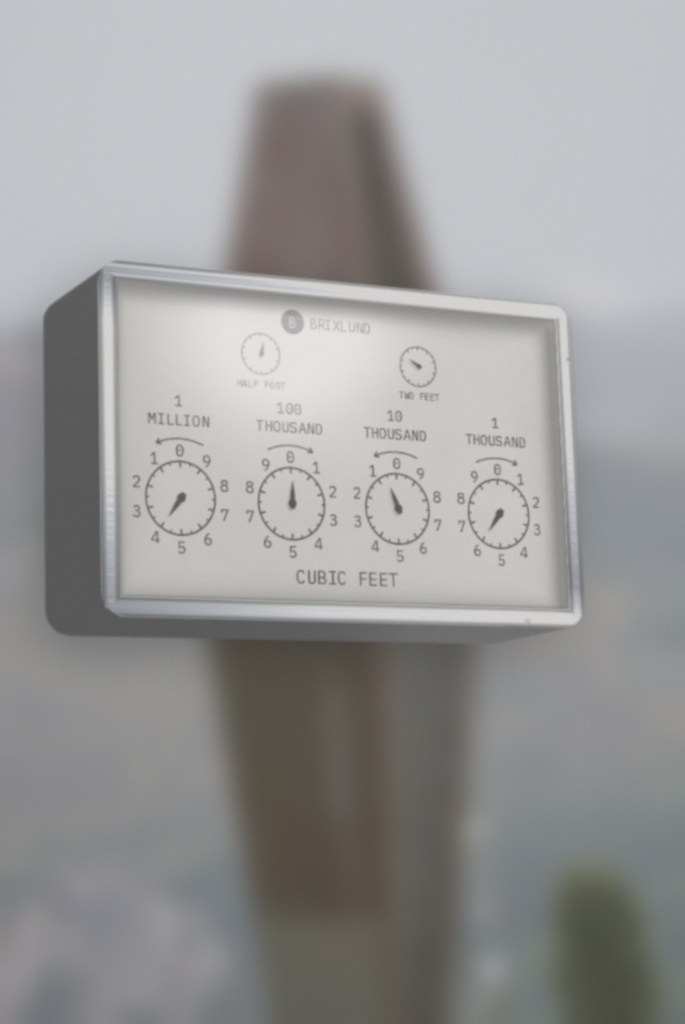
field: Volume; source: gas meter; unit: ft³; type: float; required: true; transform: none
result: 400600 ft³
